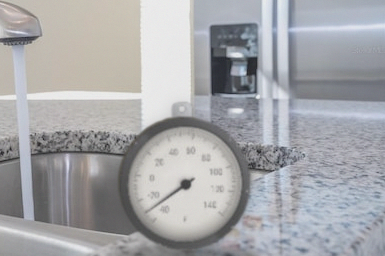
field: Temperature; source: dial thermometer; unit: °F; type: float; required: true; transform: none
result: -30 °F
